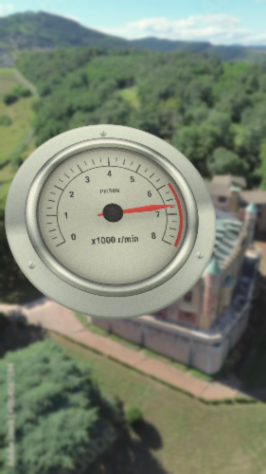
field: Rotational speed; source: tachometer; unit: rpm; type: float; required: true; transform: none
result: 6750 rpm
